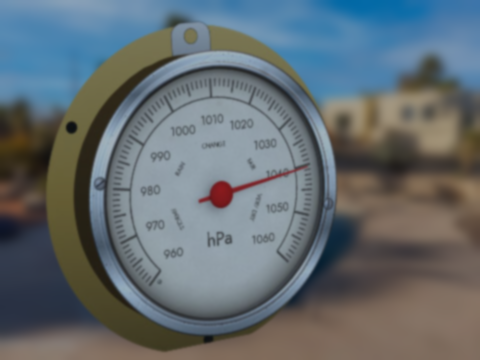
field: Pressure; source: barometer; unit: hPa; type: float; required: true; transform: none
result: 1040 hPa
